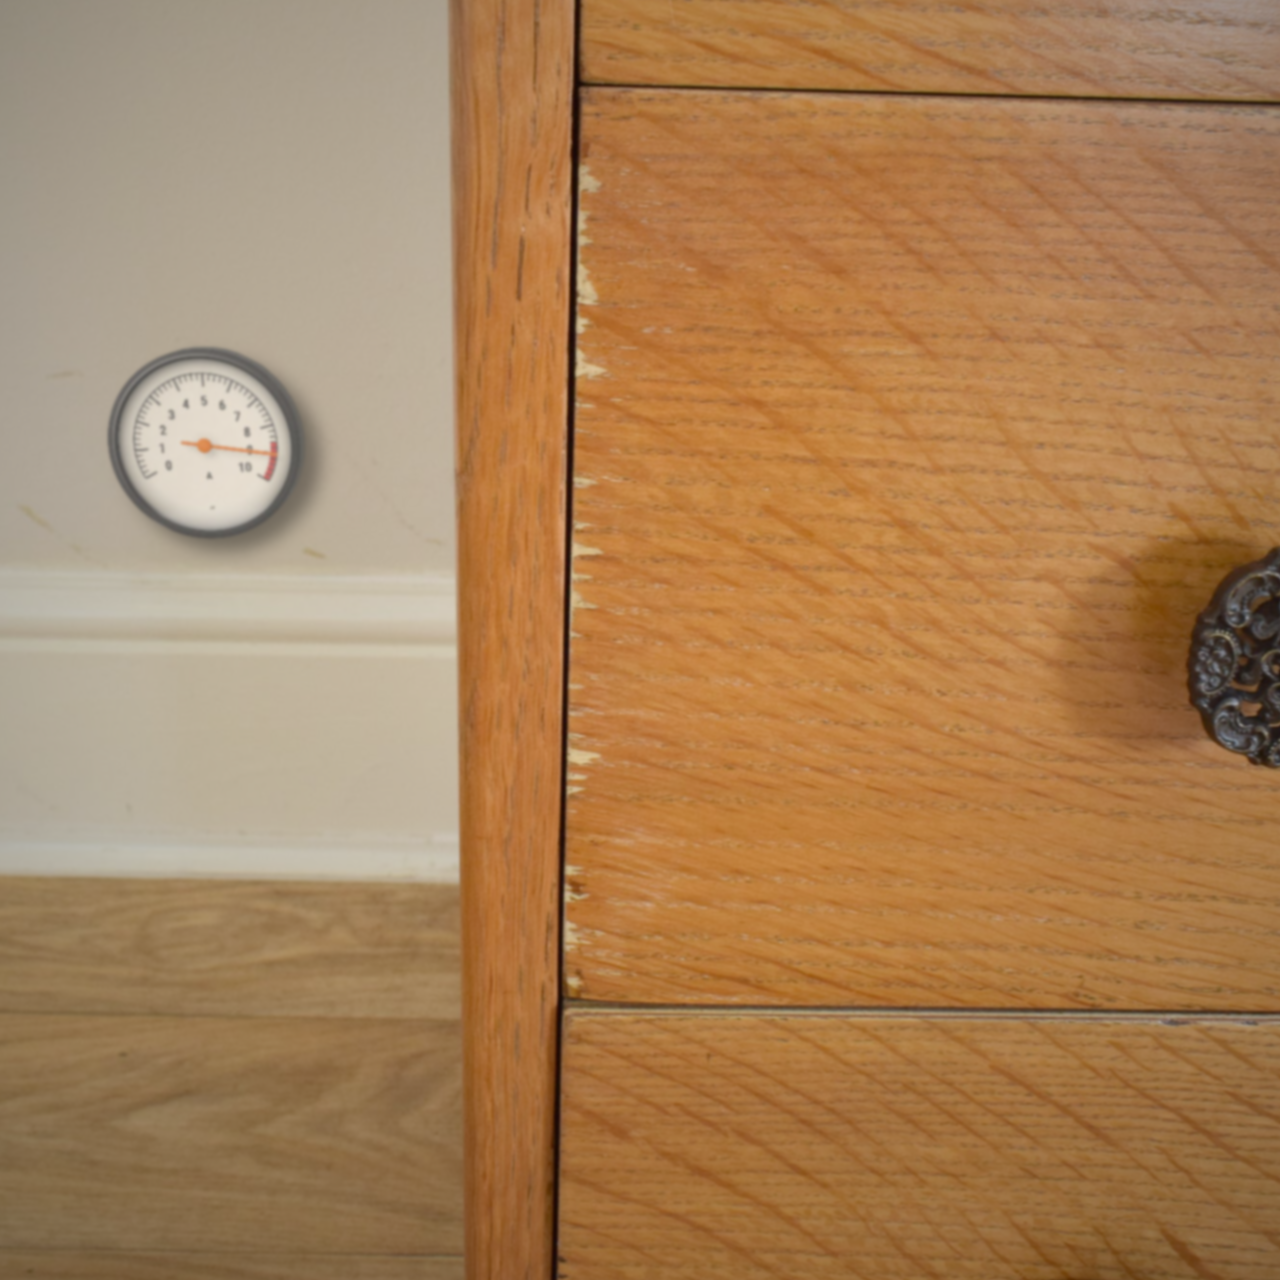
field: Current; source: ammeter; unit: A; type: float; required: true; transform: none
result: 9 A
